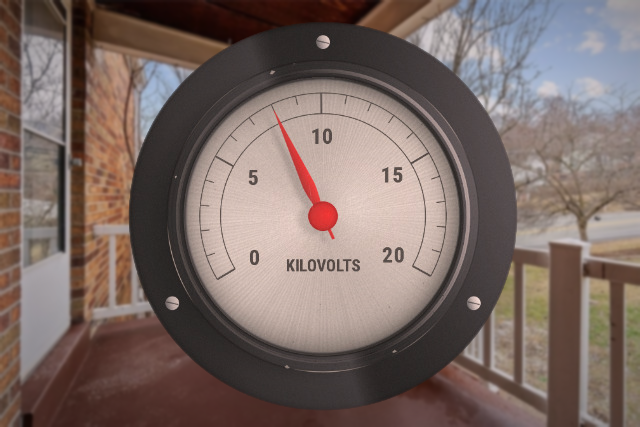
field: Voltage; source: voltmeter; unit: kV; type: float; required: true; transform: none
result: 8 kV
